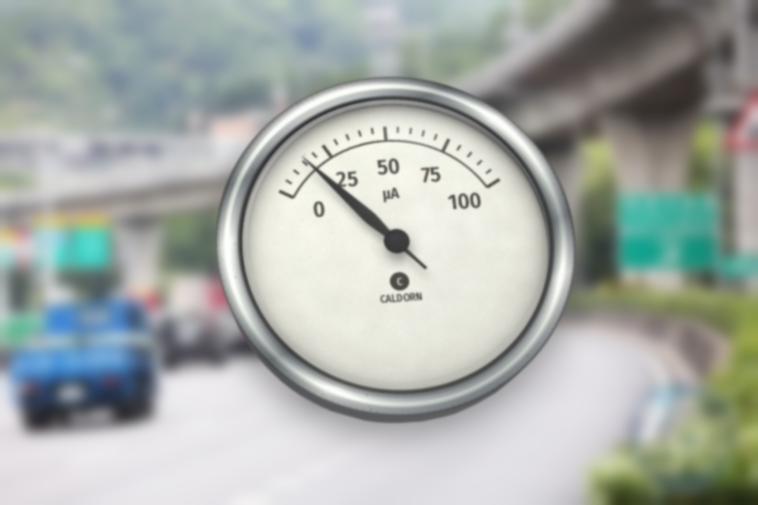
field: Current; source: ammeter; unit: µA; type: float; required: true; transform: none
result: 15 µA
